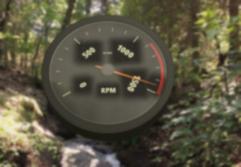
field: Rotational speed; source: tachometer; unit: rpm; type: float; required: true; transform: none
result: 1450 rpm
